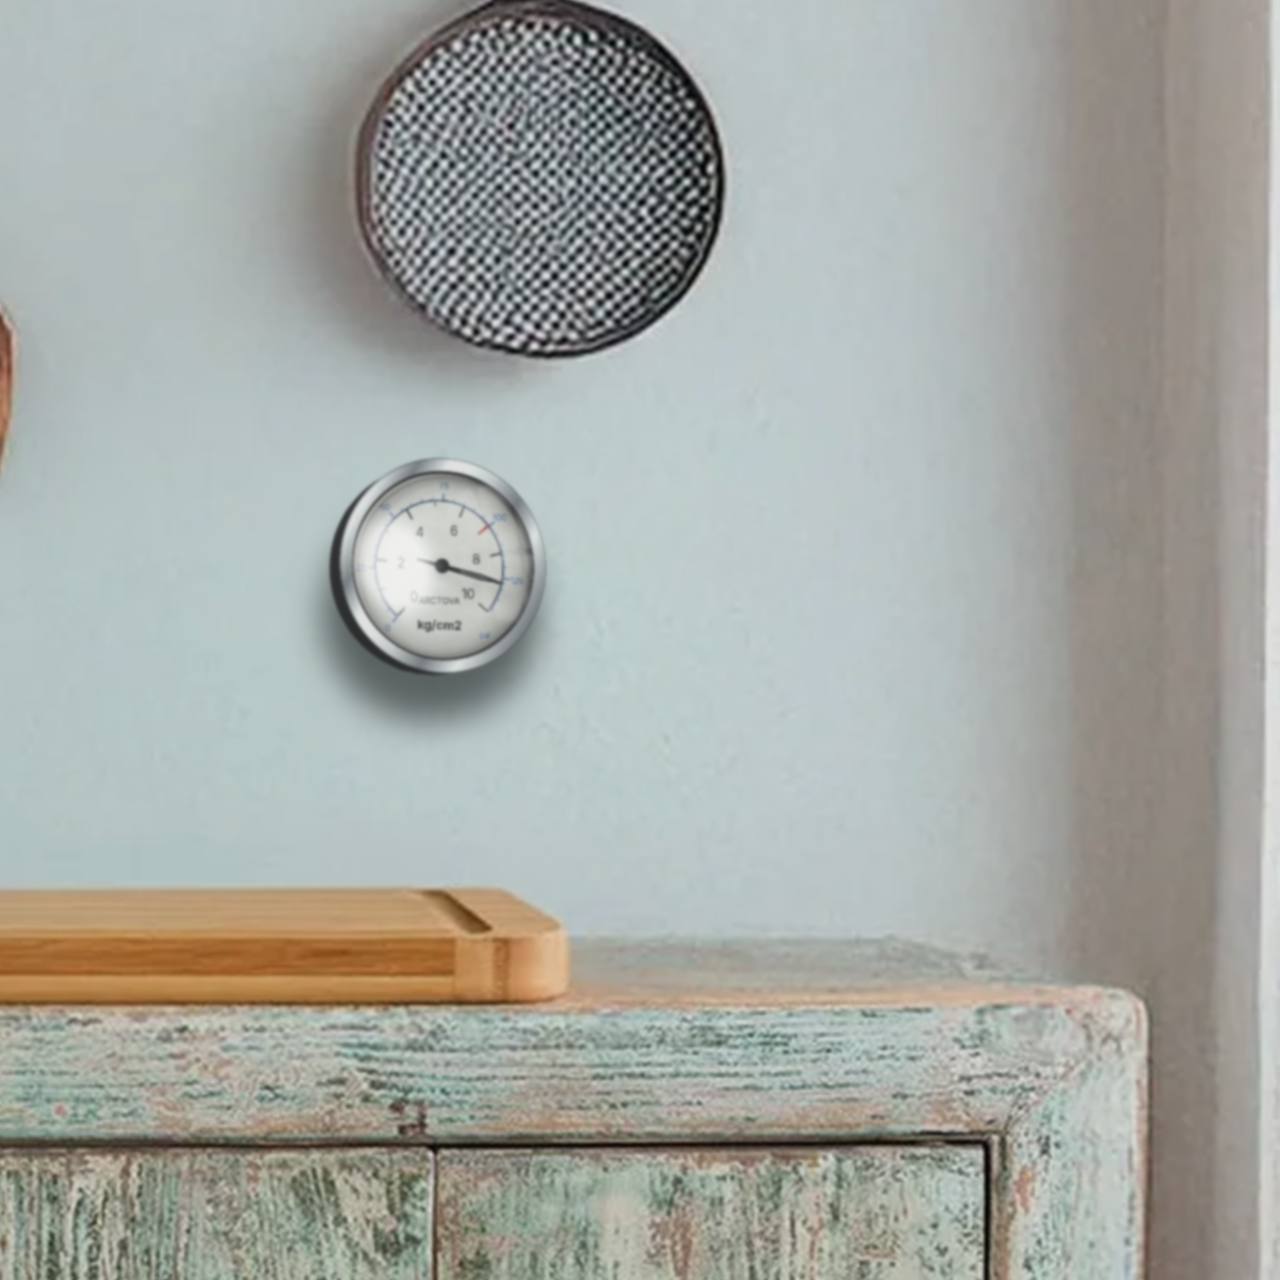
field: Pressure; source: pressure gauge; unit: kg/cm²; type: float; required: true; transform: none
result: 9 kg/cm²
